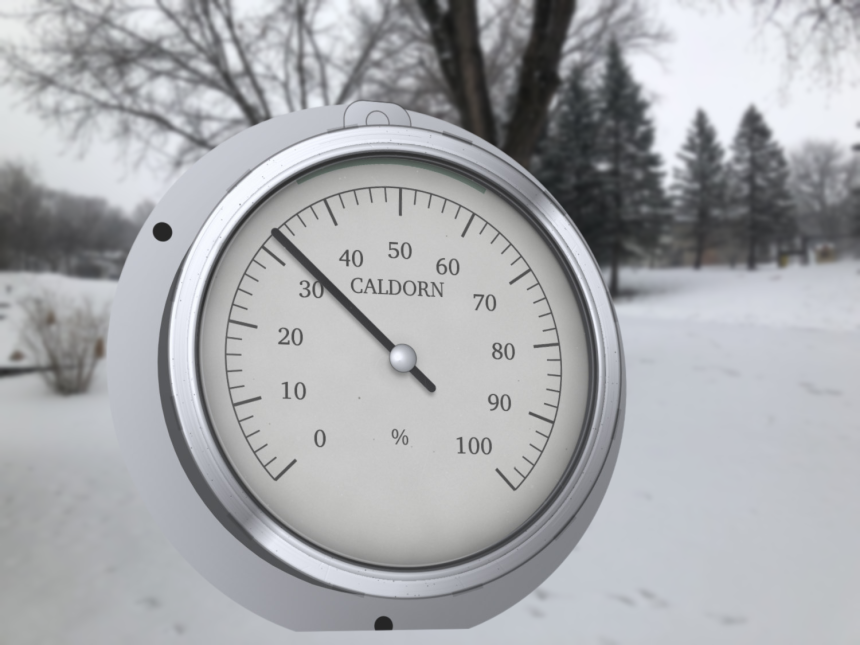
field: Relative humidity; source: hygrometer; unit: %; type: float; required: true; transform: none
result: 32 %
